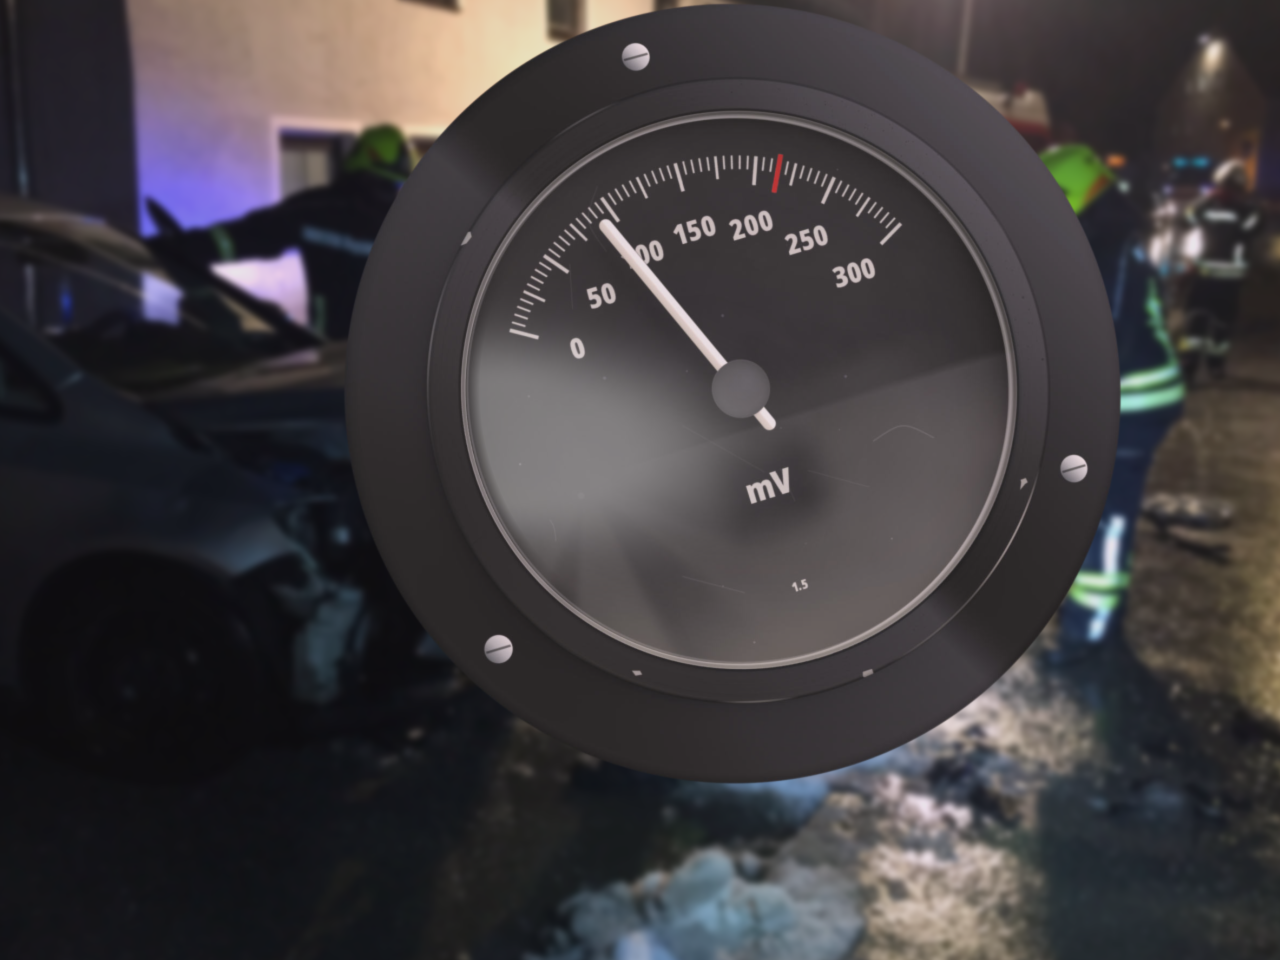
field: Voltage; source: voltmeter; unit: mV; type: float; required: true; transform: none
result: 90 mV
